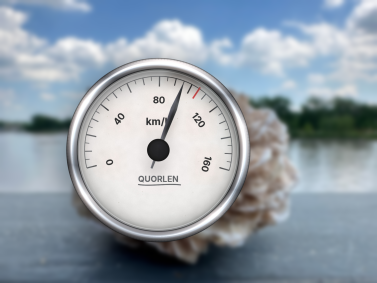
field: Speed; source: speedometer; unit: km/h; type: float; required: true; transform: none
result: 95 km/h
